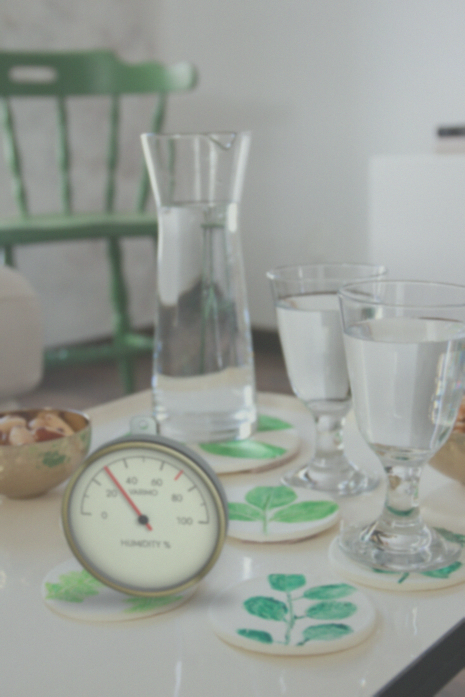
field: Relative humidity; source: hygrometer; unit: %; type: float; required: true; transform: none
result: 30 %
